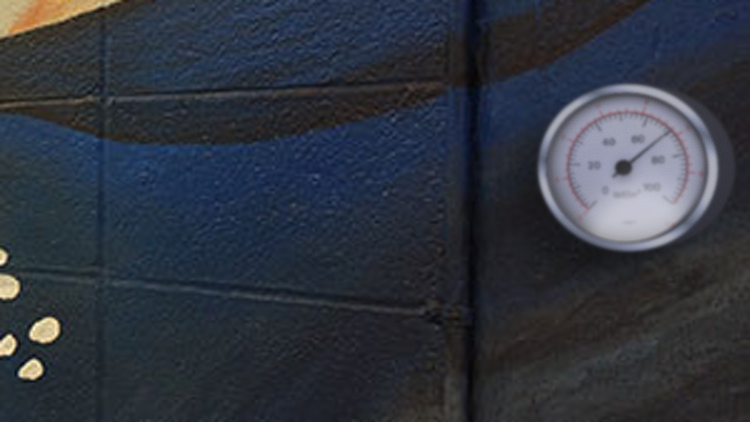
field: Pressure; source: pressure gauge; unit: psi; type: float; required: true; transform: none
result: 70 psi
